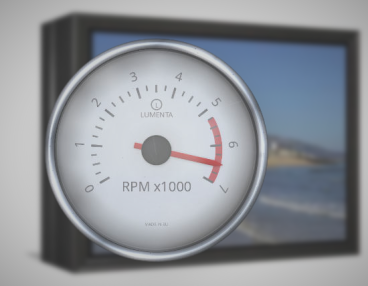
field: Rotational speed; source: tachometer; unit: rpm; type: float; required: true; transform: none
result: 6500 rpm
